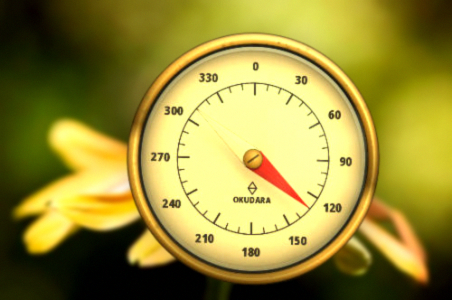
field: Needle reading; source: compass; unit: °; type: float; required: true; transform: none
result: 130 °
